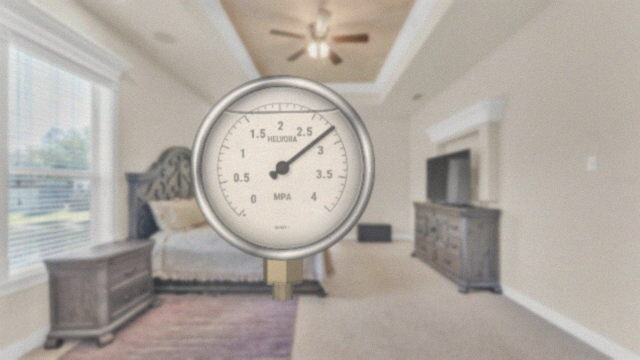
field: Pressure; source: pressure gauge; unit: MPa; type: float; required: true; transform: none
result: 2.8 MPa
